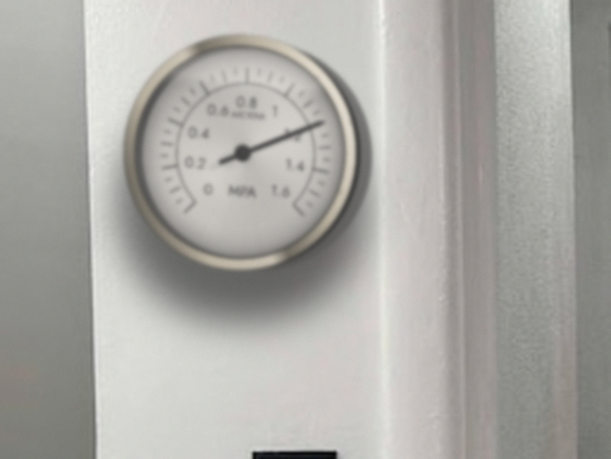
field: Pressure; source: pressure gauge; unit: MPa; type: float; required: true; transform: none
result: 1.2 MPa
